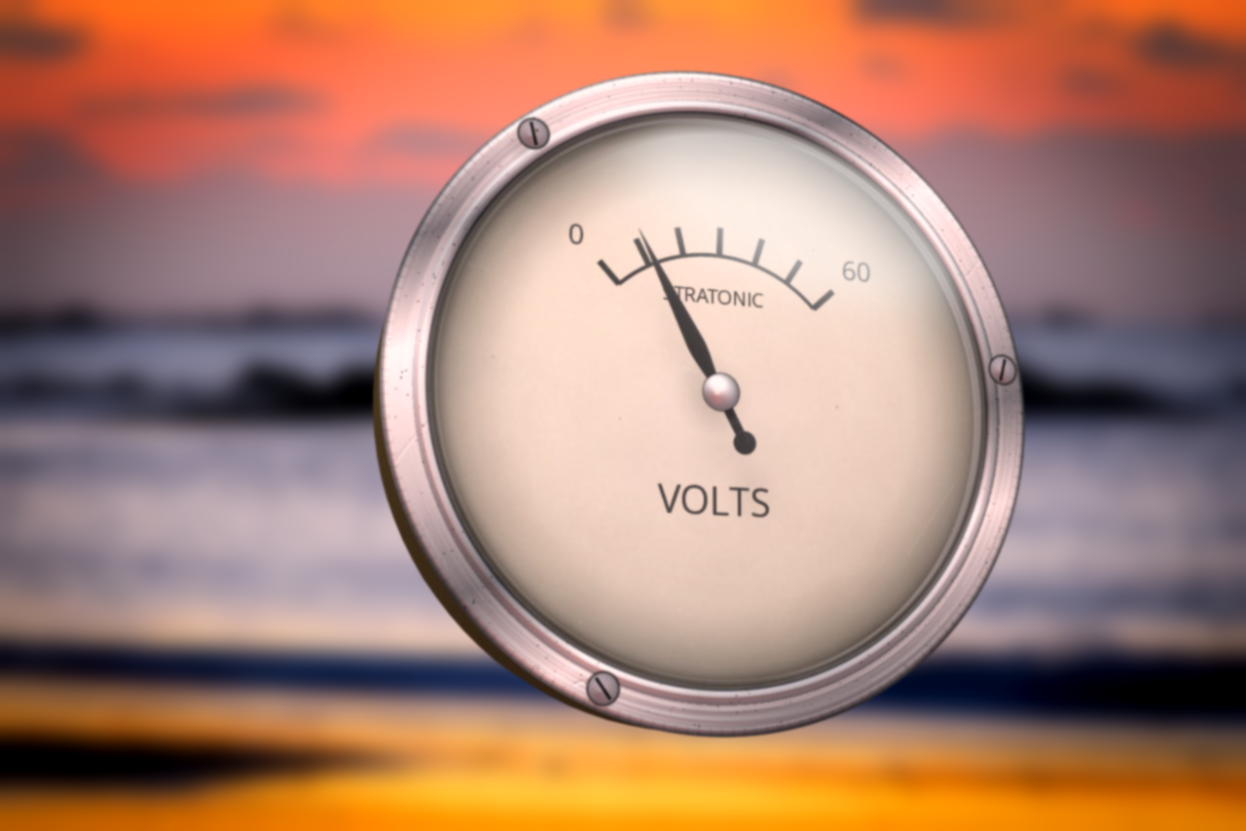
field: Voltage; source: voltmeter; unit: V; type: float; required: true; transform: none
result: 10 V
